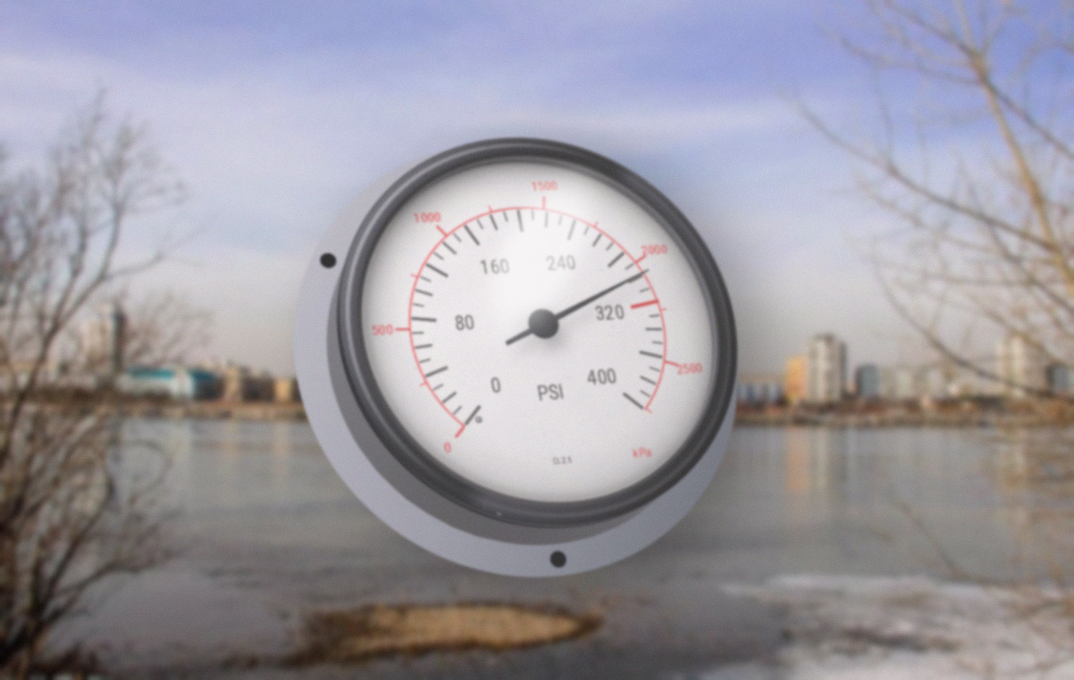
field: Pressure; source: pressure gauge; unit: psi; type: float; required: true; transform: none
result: 300 psi
